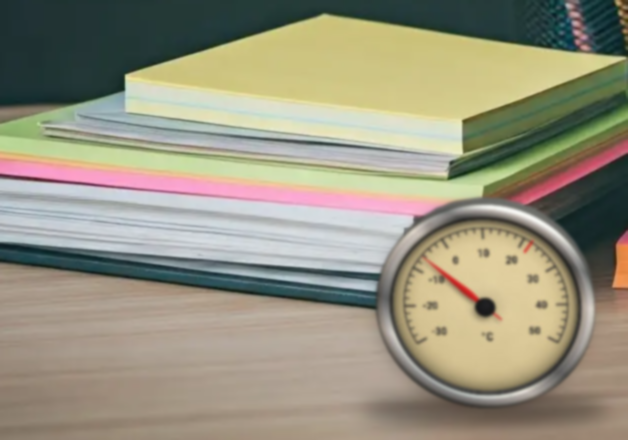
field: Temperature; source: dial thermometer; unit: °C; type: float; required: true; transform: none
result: -6 °C
